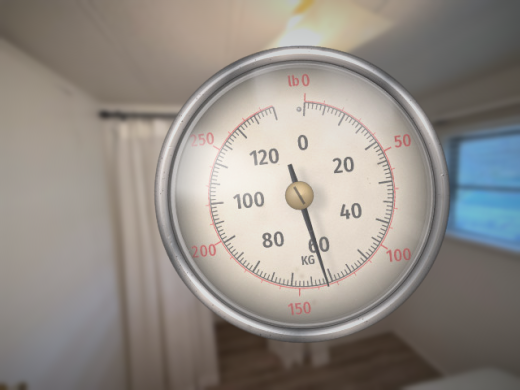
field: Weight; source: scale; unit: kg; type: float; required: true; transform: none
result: 61 kg
